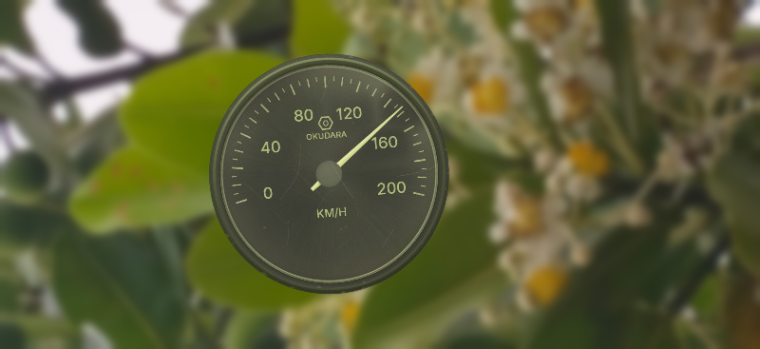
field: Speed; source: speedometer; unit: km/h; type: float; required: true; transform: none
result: 147.5 km/h
